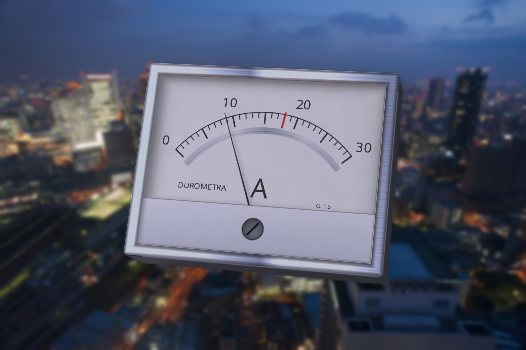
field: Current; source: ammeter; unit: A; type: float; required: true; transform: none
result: 9 A
